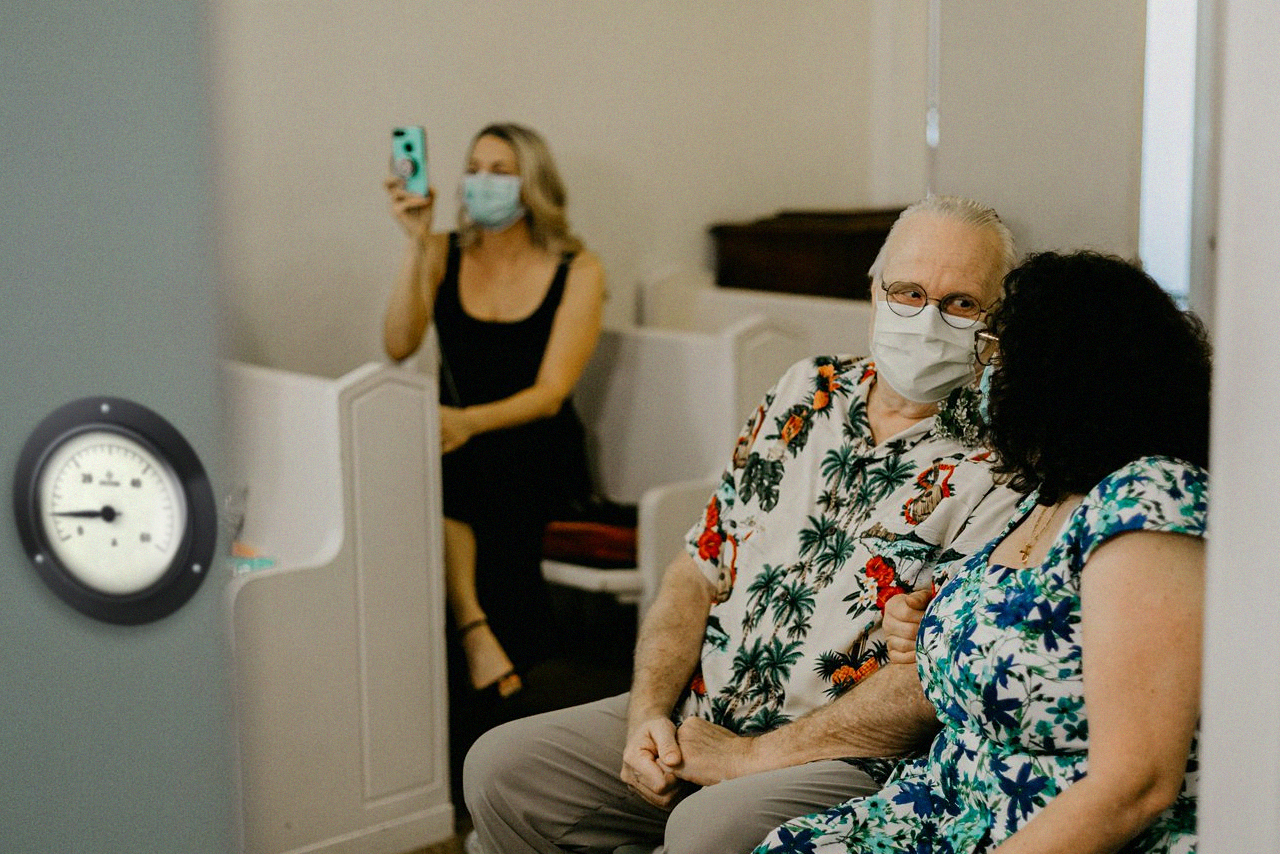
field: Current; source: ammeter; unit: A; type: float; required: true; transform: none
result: 6 A
